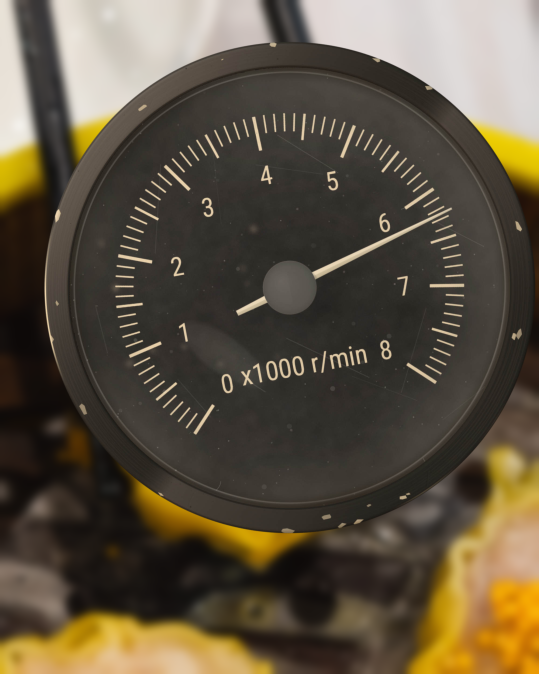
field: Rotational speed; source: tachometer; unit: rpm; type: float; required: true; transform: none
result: 6250 rpm
